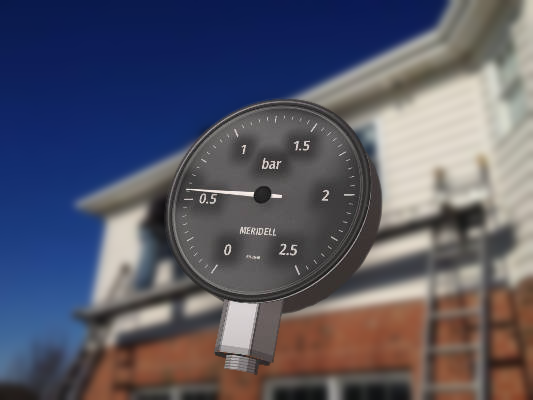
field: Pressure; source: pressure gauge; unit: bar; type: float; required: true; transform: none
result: 0.55 bar
